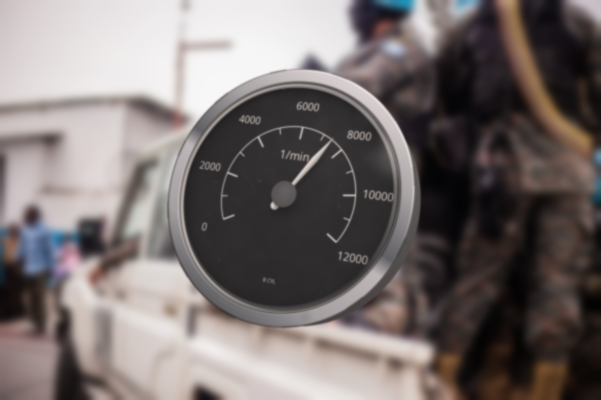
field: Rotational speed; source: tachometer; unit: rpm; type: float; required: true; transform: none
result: 7500 rpm
